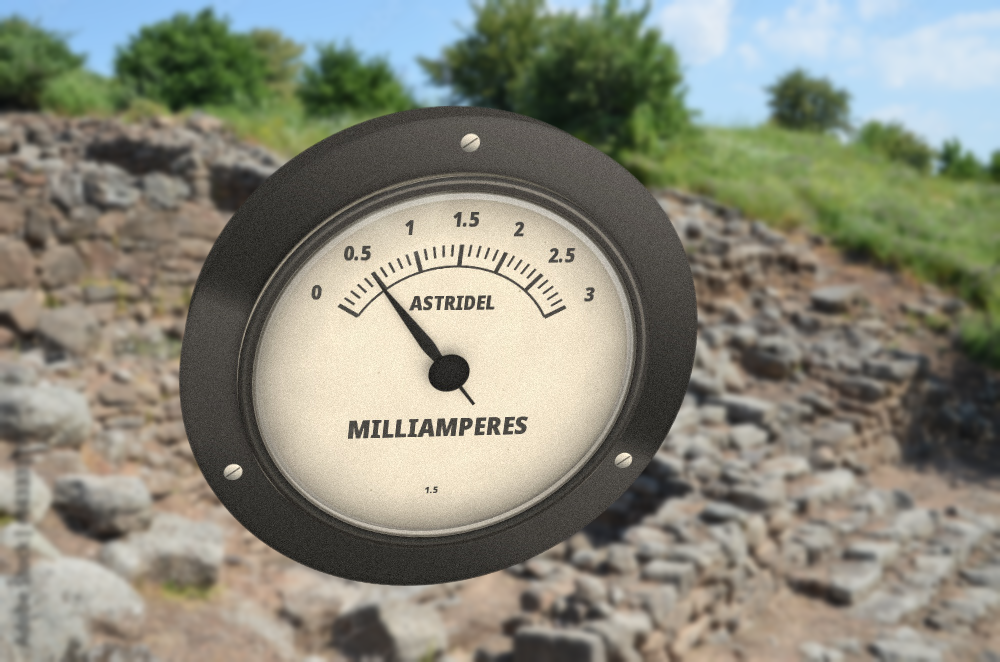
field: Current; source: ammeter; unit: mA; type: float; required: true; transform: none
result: 0.5 mA
